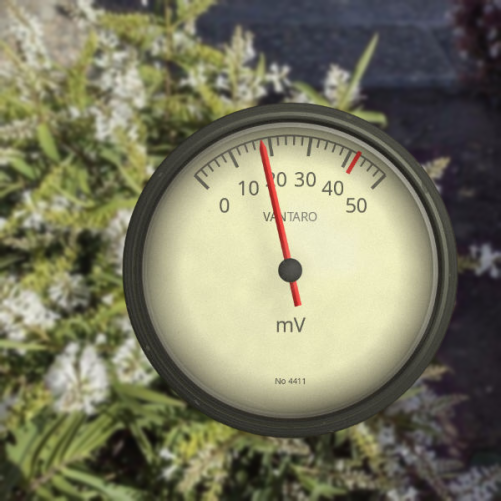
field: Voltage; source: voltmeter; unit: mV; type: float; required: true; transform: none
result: 18 mV
